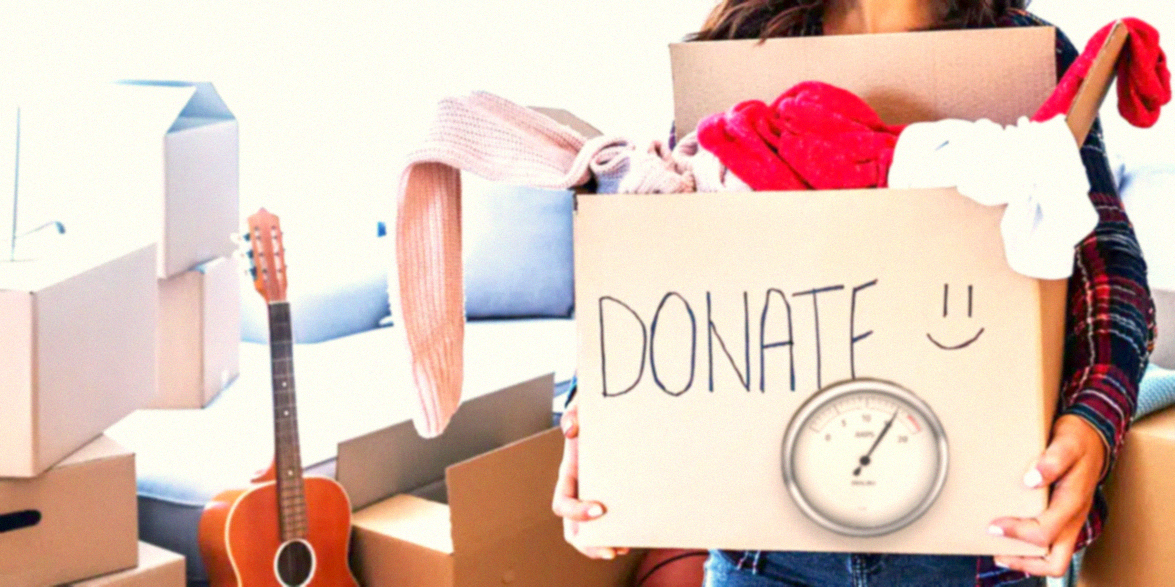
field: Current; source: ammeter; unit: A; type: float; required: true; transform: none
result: 15 A
